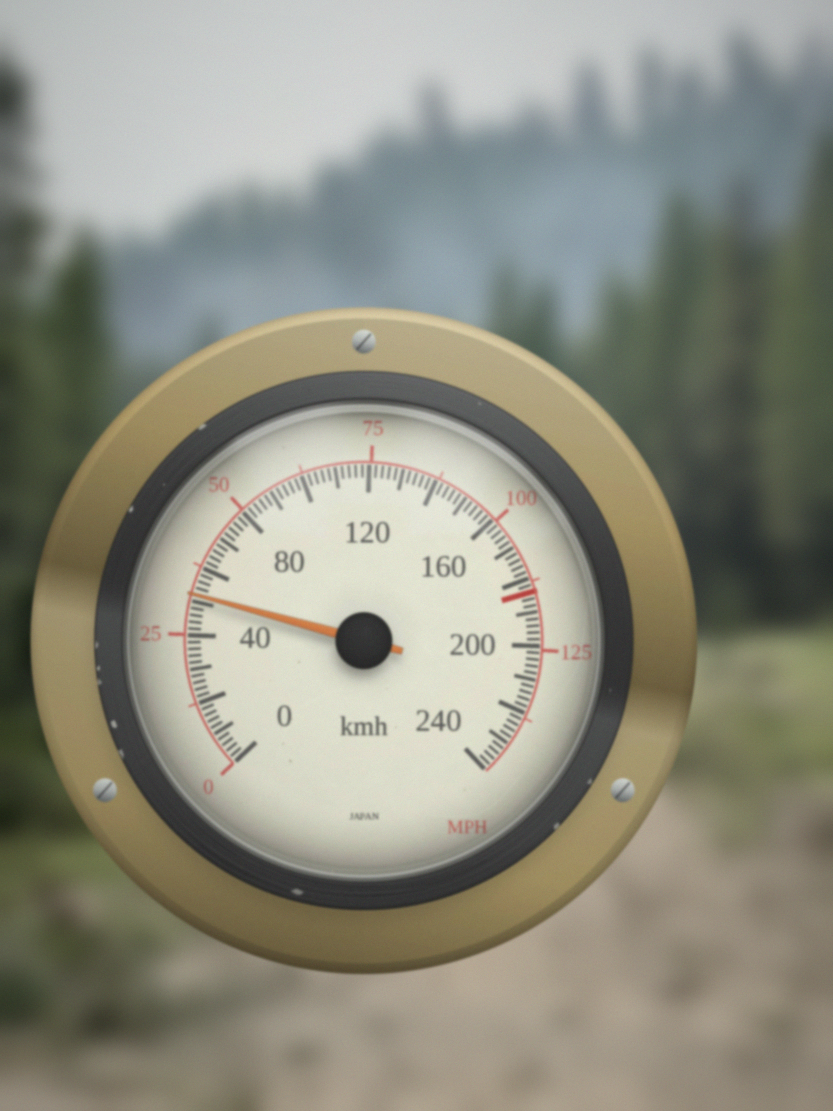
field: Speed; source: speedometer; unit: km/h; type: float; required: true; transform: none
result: 52 km/h
